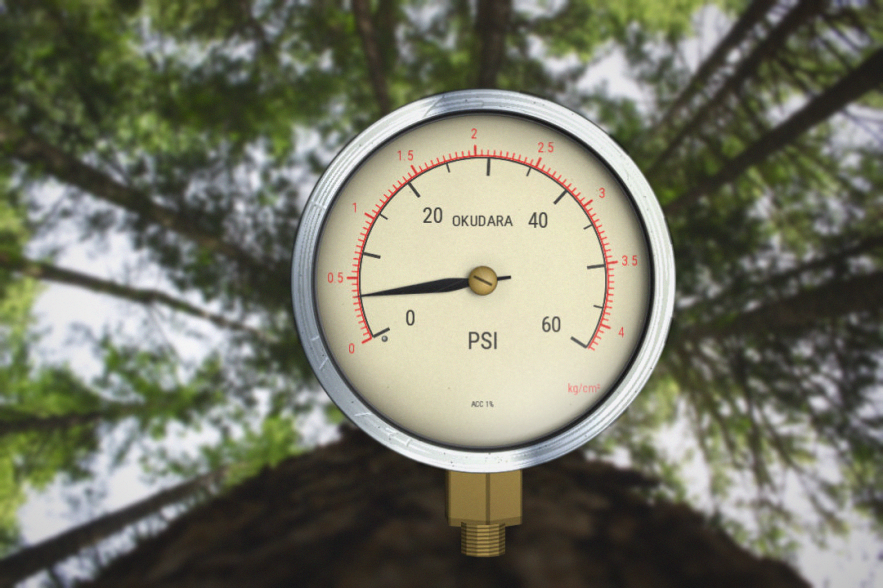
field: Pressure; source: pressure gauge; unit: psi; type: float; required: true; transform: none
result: 5 psi
